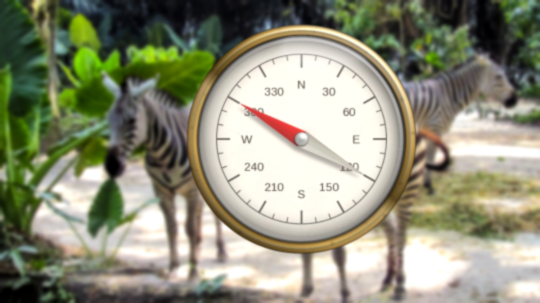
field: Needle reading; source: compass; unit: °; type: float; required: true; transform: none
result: 300 °
